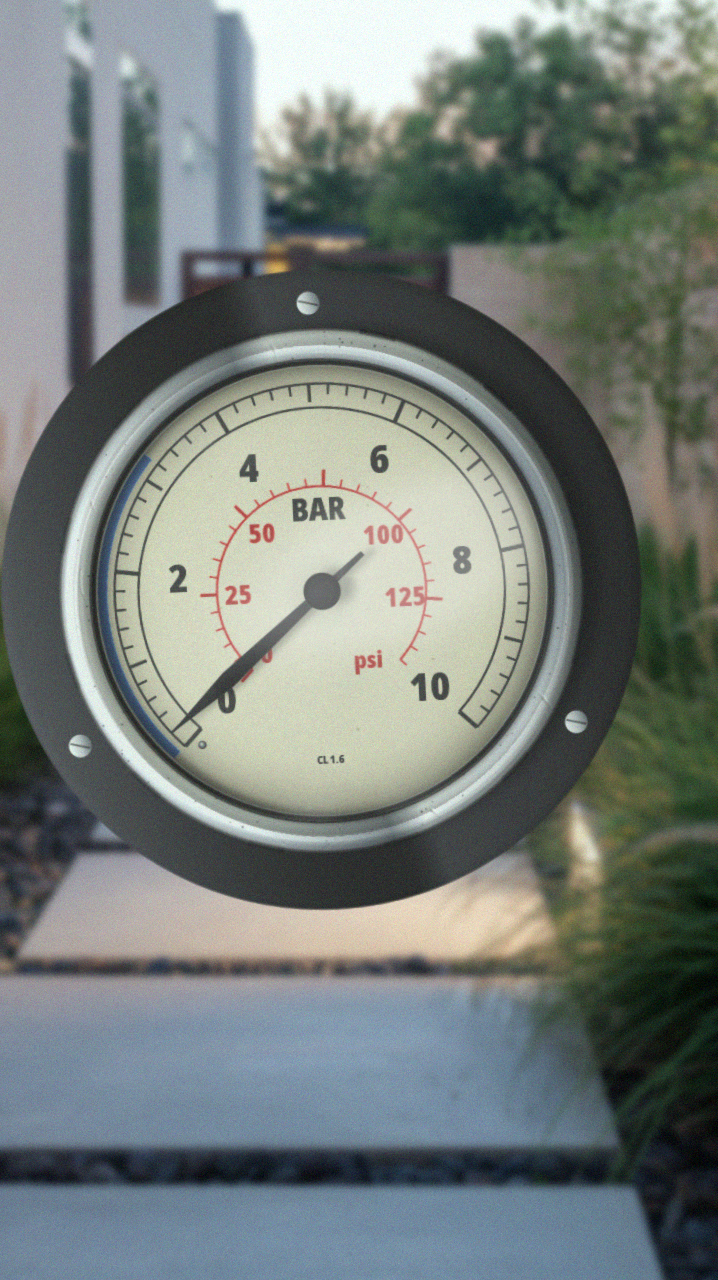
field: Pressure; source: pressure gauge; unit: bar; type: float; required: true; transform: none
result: 0.2 bar
